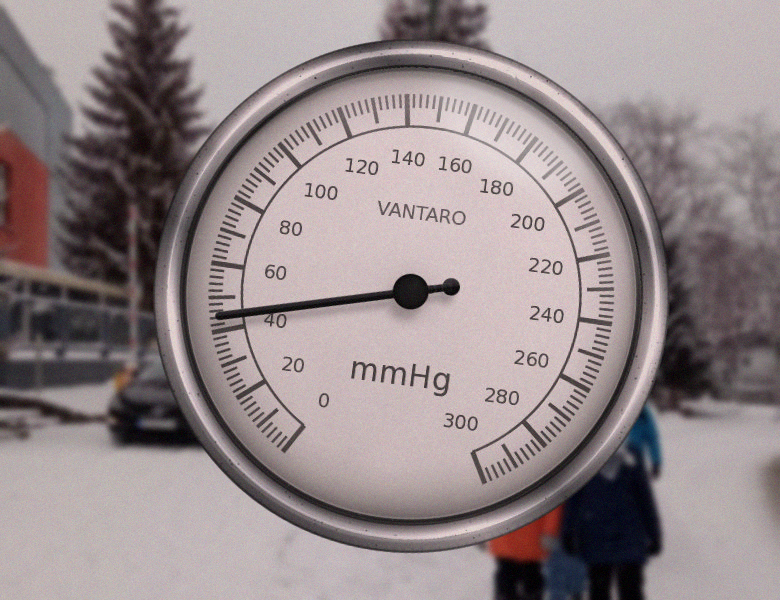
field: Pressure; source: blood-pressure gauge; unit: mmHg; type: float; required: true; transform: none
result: 44 mmHg
